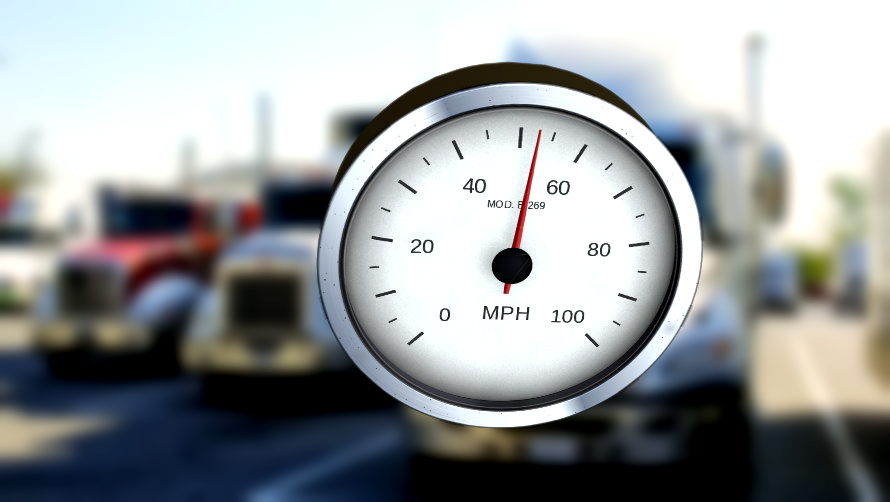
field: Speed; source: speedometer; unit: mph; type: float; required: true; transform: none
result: 52.5 mph
